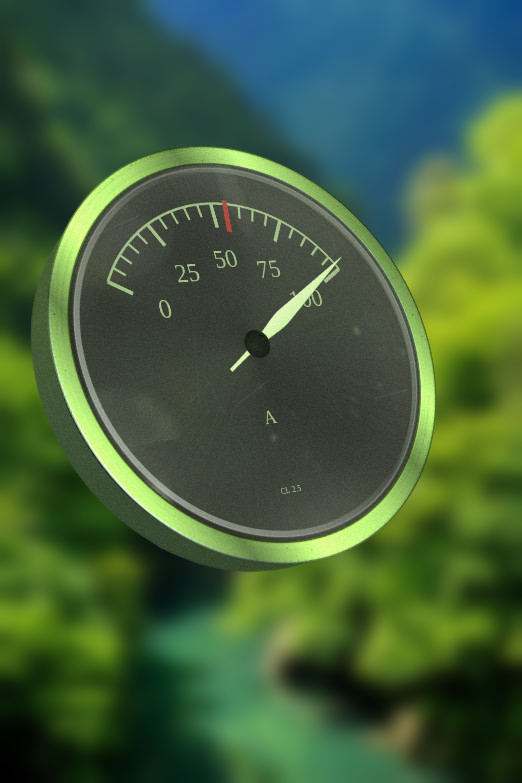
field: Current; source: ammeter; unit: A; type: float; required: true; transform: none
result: 97.5 A
